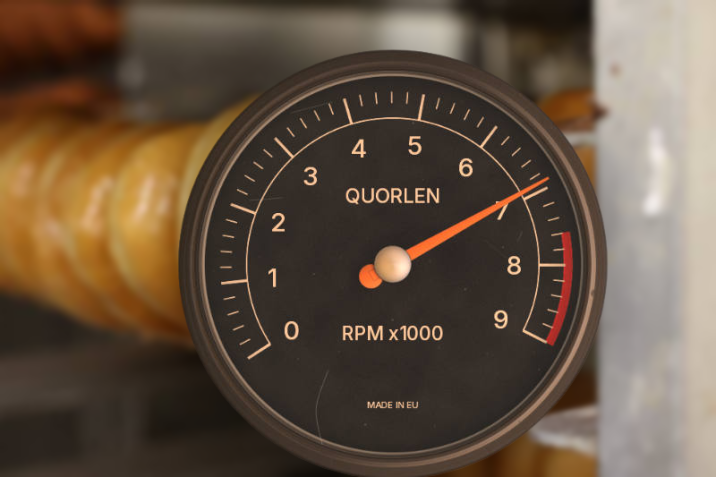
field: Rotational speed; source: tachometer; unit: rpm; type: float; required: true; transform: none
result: 6900 rpm
